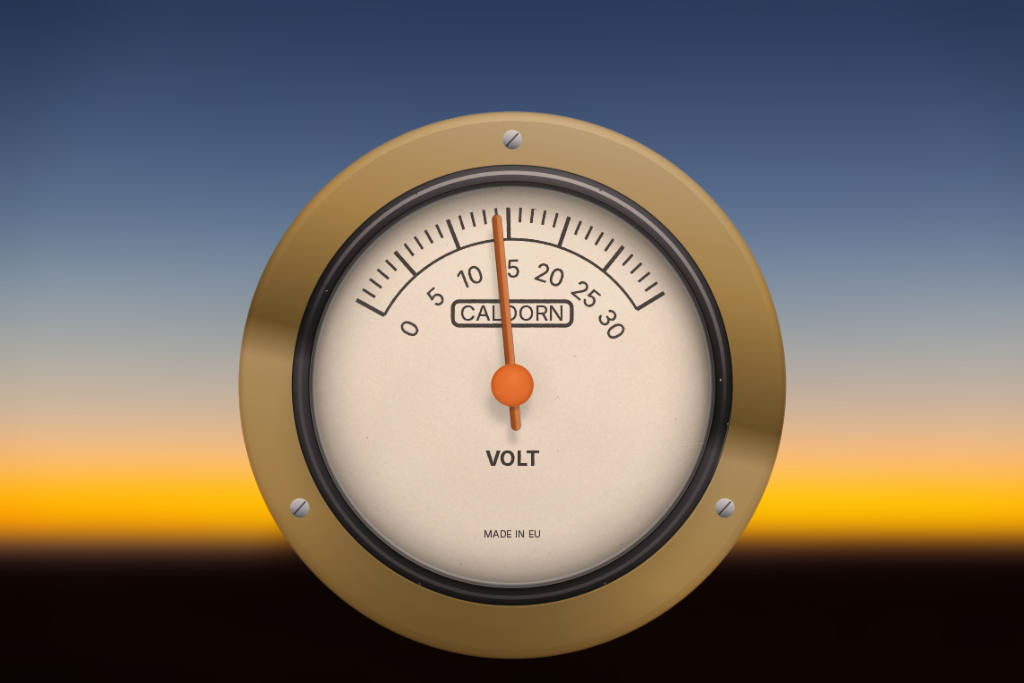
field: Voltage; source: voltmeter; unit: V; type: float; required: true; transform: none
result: 14 V
